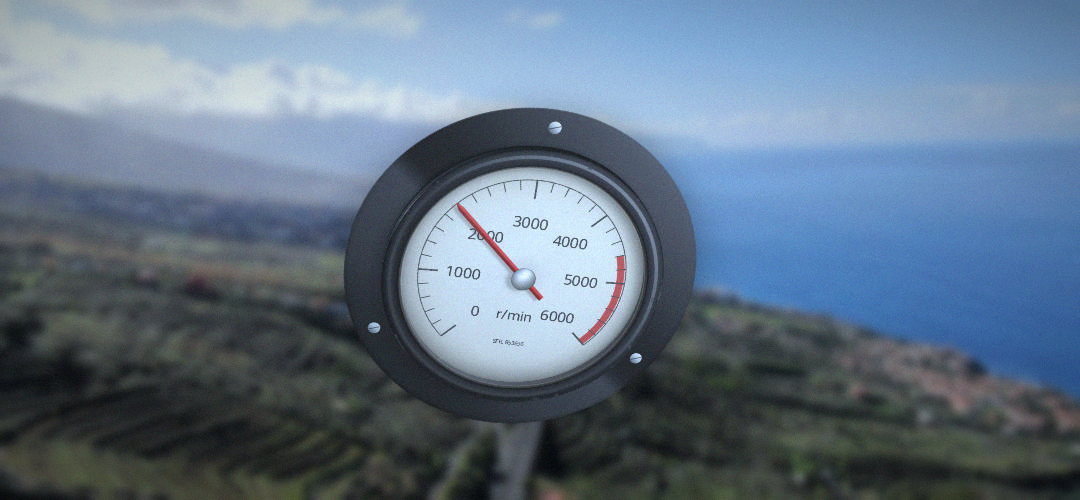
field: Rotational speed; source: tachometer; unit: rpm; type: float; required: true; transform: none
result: 2000 rpm
